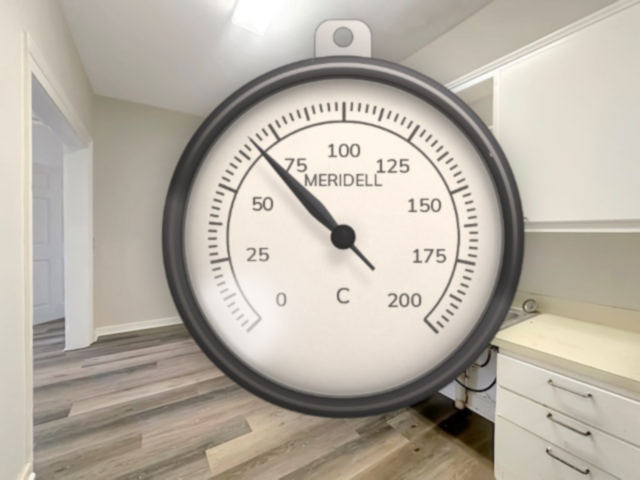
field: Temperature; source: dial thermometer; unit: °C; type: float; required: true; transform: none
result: 67.5 °C
